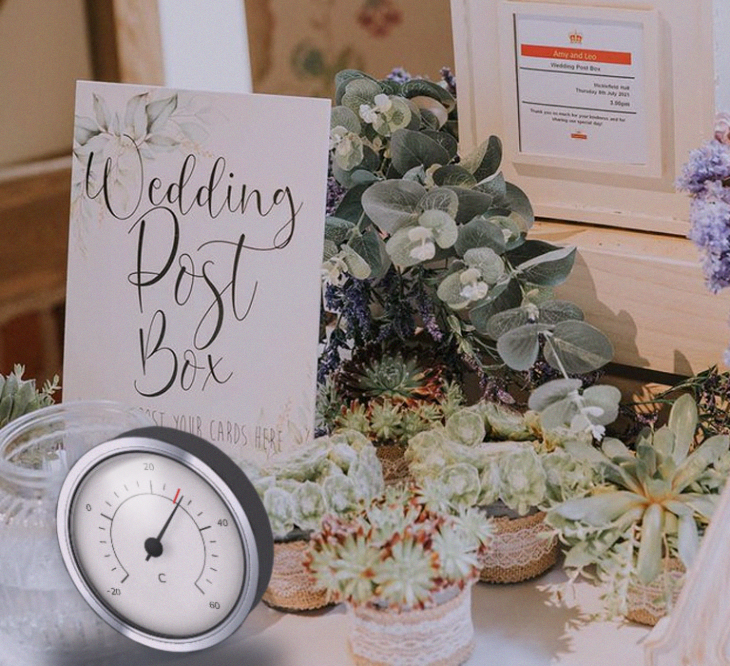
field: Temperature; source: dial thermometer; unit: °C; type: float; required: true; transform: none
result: 30 °C
